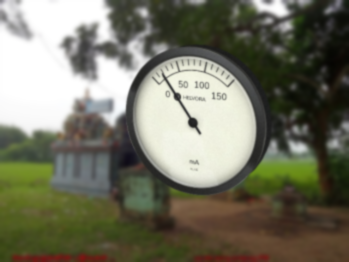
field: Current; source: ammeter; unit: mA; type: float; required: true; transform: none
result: 20 mA
